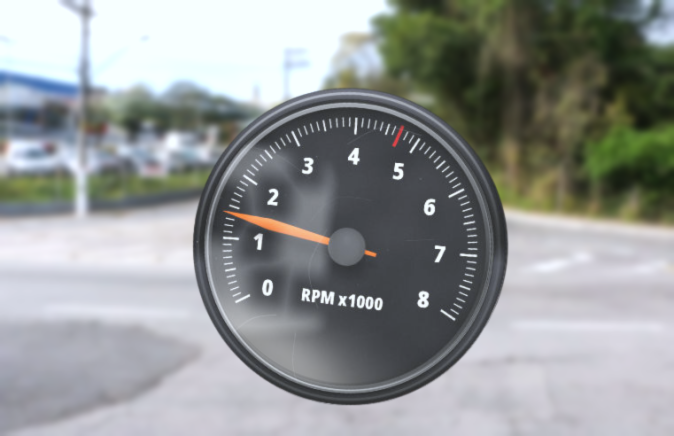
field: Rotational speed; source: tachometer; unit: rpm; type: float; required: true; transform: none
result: 1400 rpm
